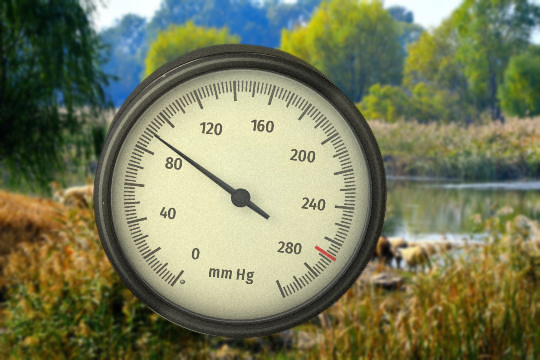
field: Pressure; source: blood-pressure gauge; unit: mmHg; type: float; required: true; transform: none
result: 90 mmHg
